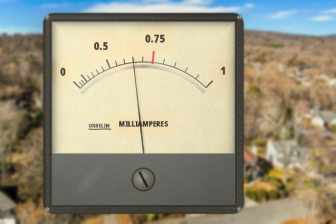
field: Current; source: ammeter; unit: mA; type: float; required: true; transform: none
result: 0.65 mA
